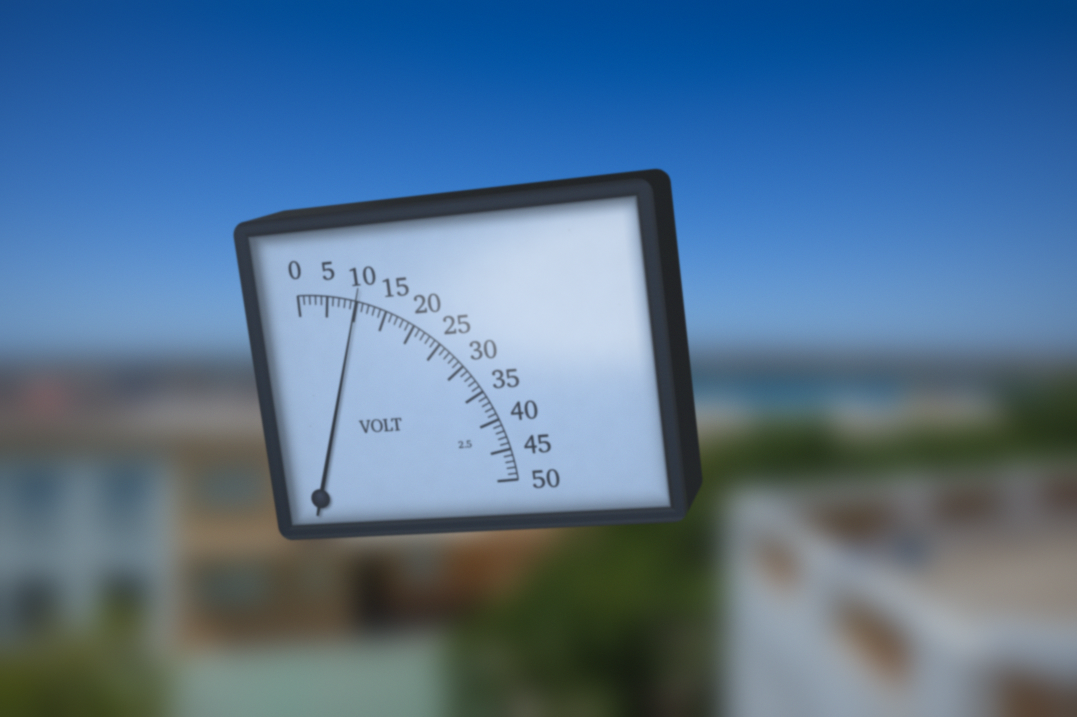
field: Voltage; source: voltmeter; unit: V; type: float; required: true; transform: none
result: 10 V
